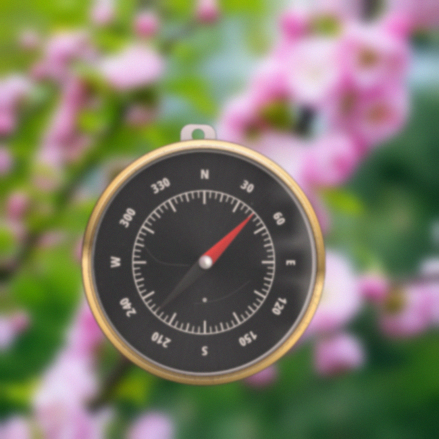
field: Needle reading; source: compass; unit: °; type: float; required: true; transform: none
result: 45 °
